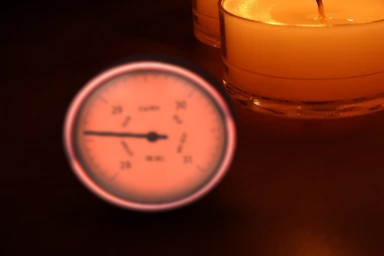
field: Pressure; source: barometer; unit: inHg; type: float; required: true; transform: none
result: 28.6 inHg
